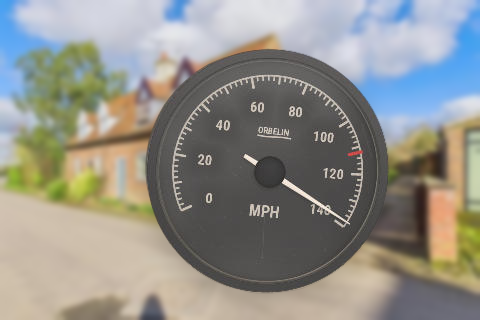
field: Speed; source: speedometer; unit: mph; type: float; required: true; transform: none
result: 138 mph
